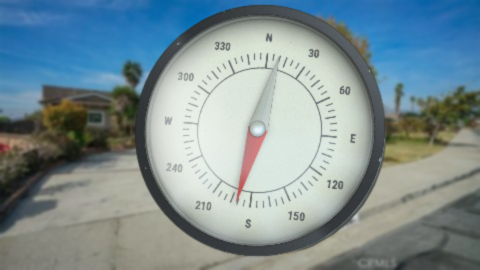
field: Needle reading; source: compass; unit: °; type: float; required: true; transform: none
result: 190 °
